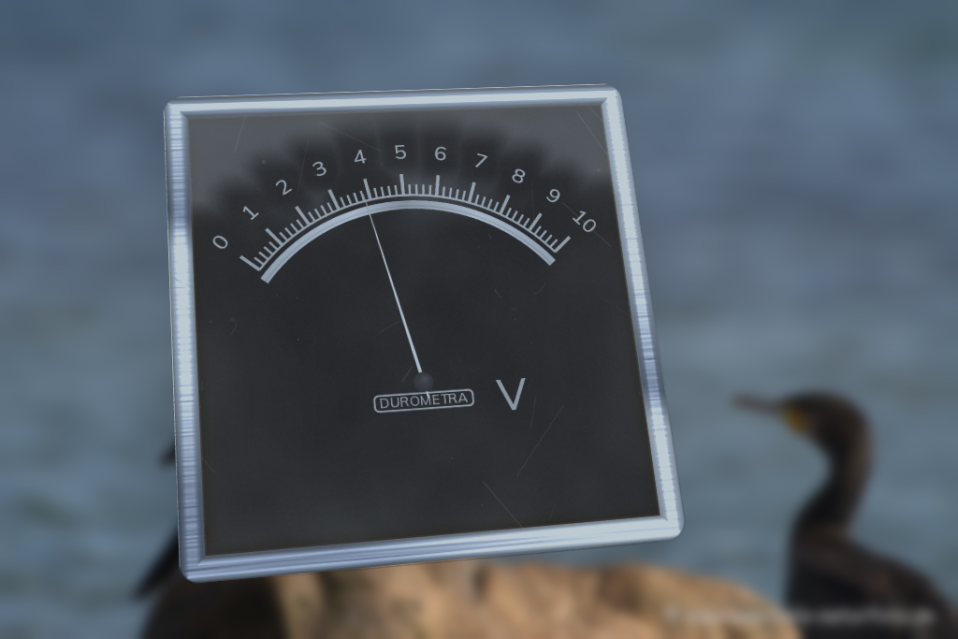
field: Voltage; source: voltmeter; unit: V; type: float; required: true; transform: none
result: 3.8 V
